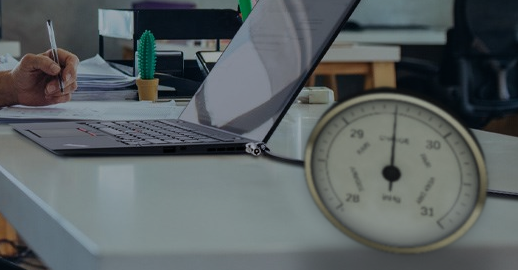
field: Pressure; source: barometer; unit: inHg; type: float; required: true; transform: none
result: 29.5 inHg
